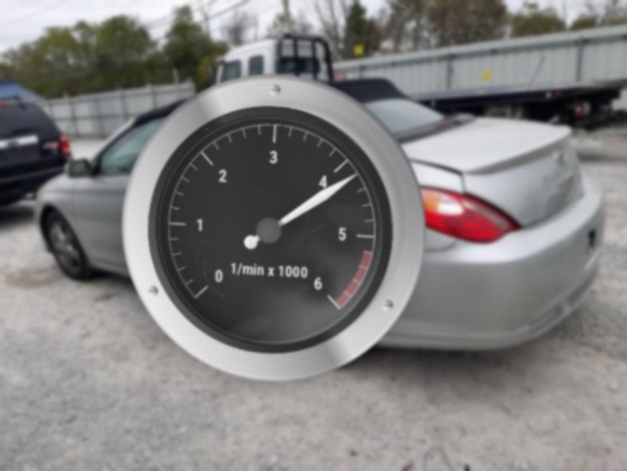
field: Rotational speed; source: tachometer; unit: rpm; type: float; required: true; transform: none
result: 4200 rpm
